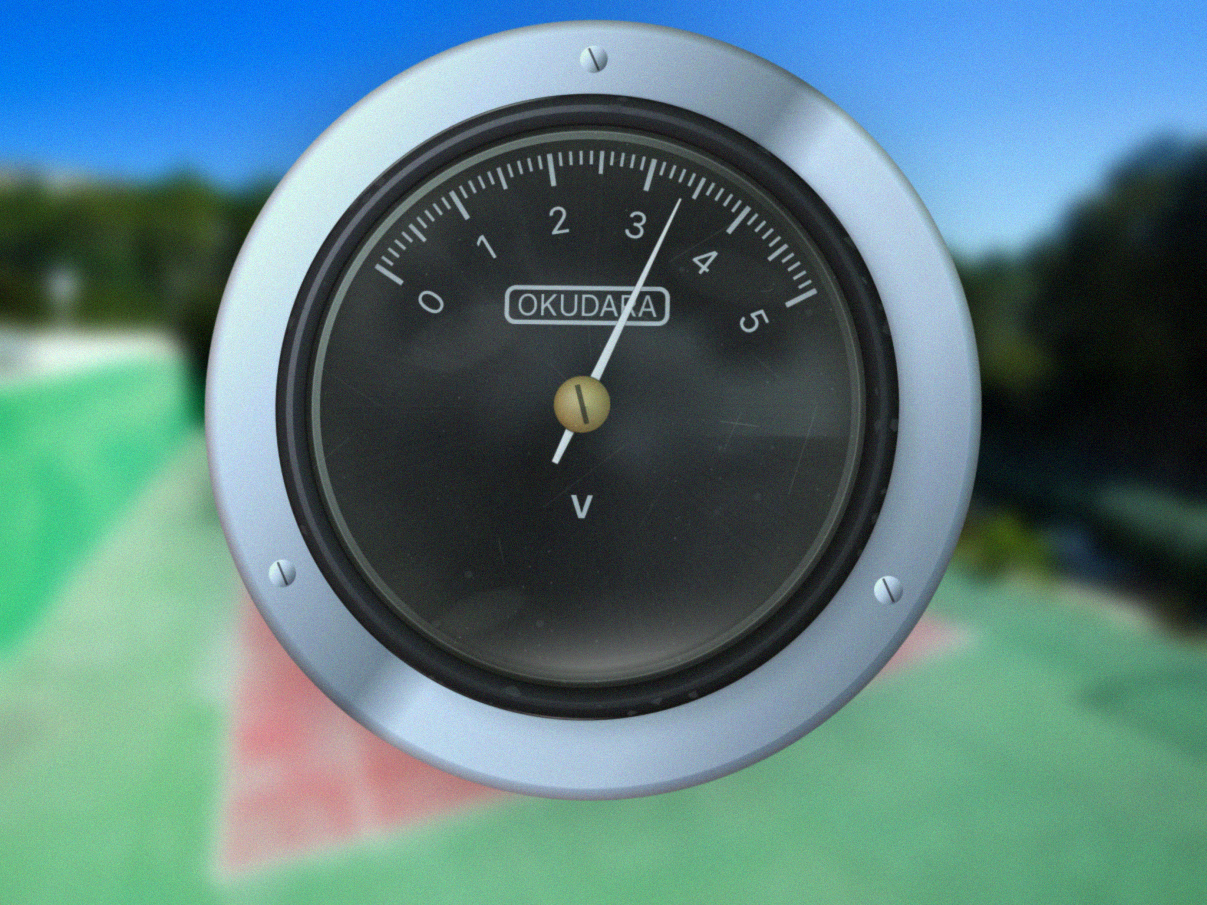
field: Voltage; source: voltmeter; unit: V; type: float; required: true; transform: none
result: 3.4 V
